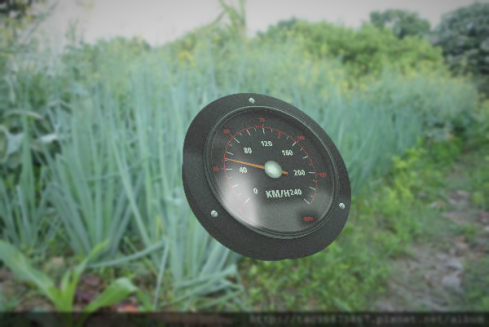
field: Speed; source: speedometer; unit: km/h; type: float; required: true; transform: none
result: 50 km/h
